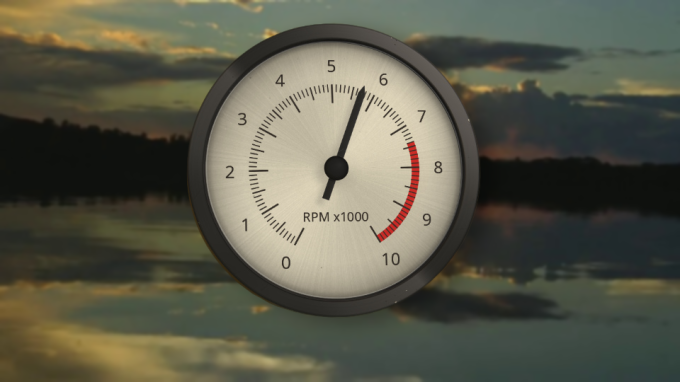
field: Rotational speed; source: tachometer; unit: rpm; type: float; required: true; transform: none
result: 5700 rpm
